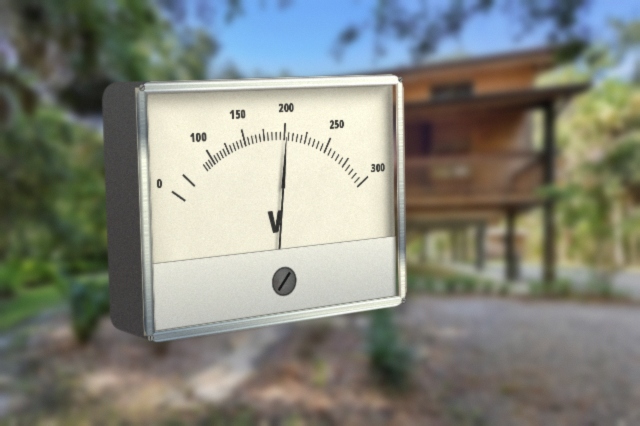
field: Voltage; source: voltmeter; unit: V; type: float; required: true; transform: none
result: 200 V
